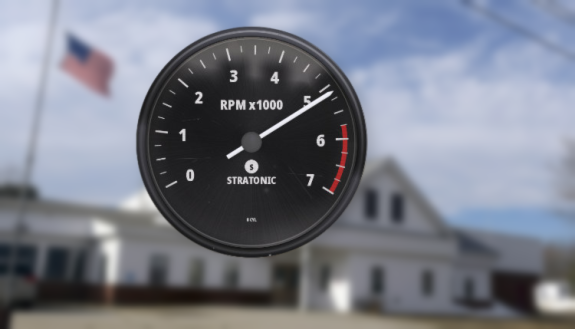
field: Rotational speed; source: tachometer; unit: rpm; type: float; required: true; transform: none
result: 5125 rpm
